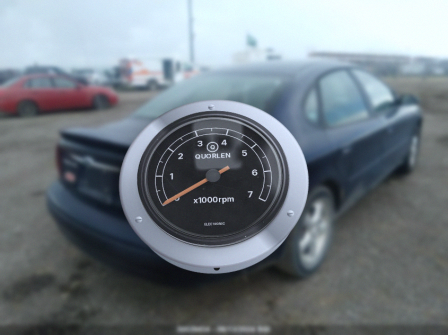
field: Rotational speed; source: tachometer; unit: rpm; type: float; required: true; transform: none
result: 0 rpm
